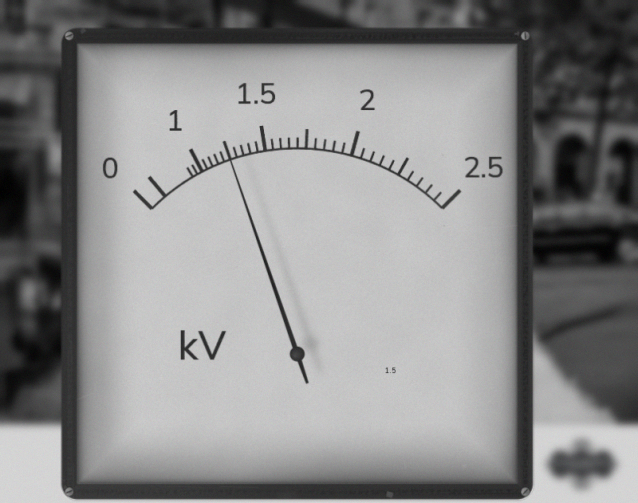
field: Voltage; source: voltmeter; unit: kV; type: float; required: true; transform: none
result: 1.25 kV
